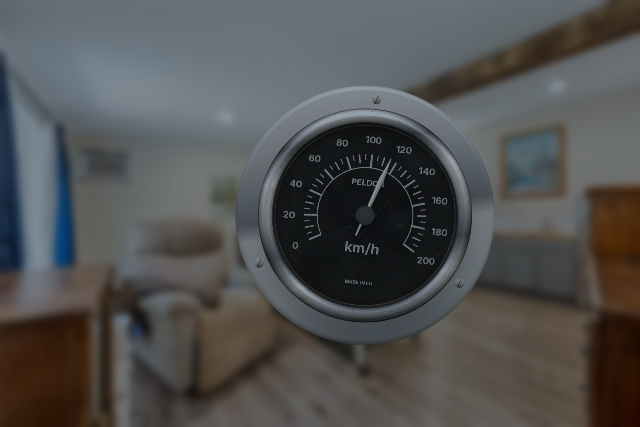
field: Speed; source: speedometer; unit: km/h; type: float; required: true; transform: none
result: 115 km/h
